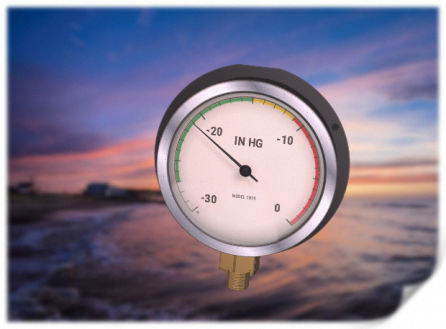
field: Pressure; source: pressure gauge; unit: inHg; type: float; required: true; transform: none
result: -21 inHg
